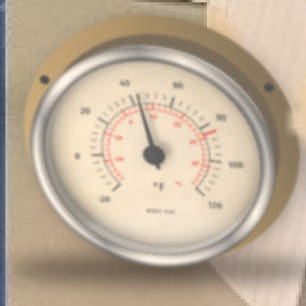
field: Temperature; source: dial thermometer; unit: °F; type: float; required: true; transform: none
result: 44 °F
